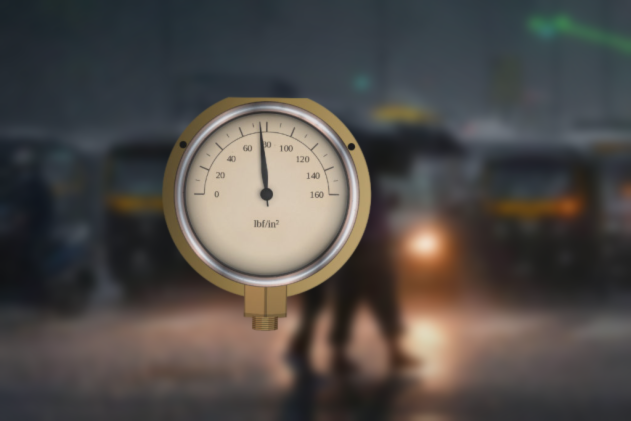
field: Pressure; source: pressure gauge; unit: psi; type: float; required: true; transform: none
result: 75 psi
